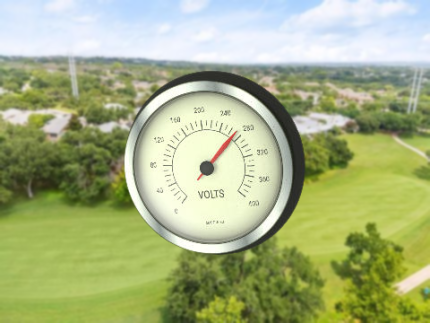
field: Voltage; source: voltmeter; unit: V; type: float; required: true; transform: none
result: 270 V
